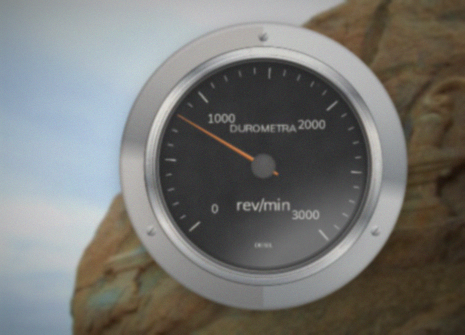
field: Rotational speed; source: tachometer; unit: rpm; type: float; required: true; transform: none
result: 800 rpm
